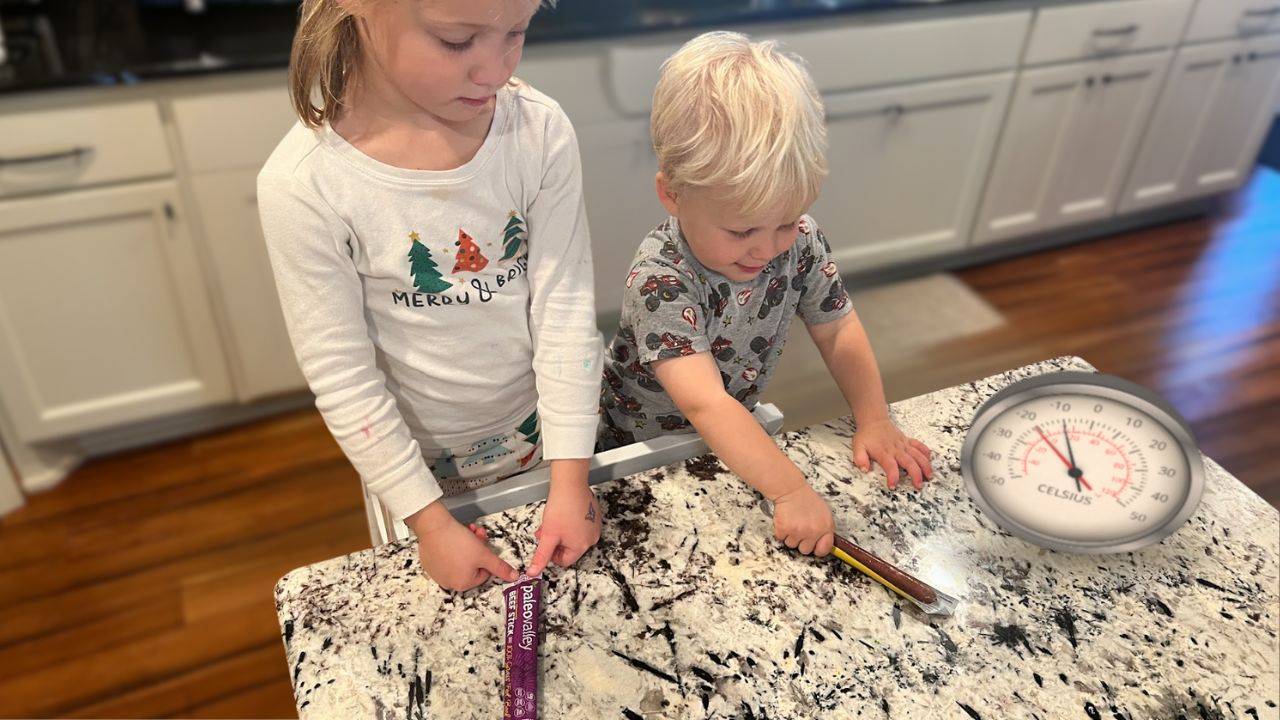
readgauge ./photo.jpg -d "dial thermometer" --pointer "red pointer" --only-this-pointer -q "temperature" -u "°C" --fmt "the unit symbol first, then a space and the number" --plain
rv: °C -20
